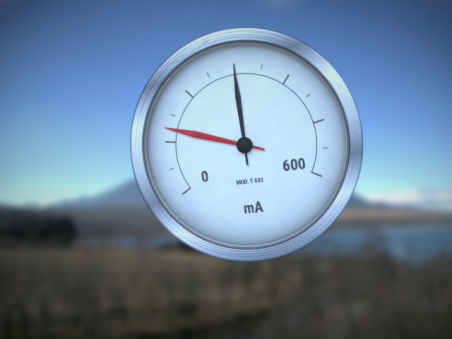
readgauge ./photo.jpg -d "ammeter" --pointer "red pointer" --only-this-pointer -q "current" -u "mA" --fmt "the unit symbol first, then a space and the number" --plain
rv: mA 125
